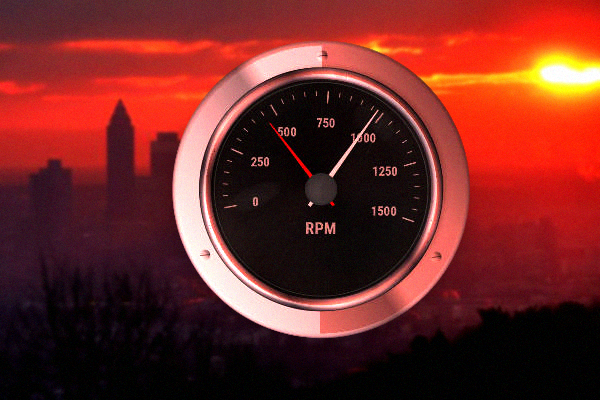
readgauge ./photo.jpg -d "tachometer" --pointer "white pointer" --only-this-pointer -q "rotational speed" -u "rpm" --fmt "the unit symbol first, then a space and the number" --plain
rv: rpm 975
